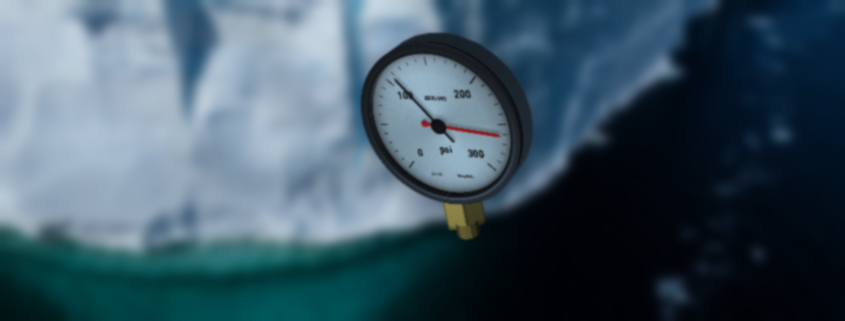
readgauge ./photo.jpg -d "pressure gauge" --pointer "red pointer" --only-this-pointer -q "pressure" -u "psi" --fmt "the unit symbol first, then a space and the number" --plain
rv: psi 260
